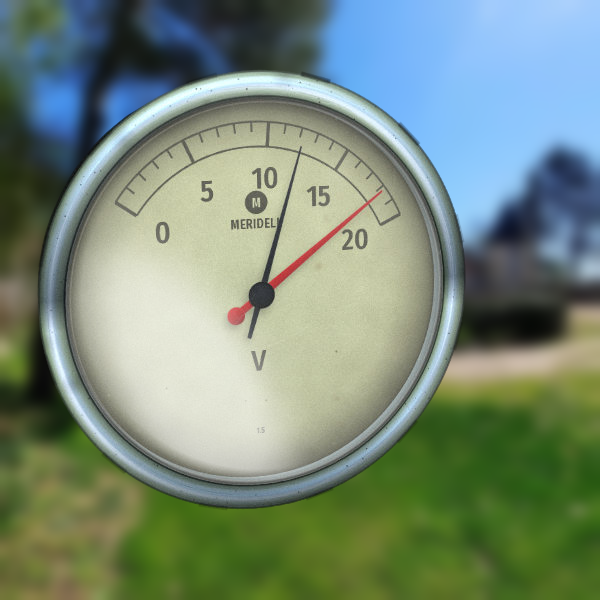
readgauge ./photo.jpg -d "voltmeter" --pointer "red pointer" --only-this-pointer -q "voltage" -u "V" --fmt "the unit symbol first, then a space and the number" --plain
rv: V 18
